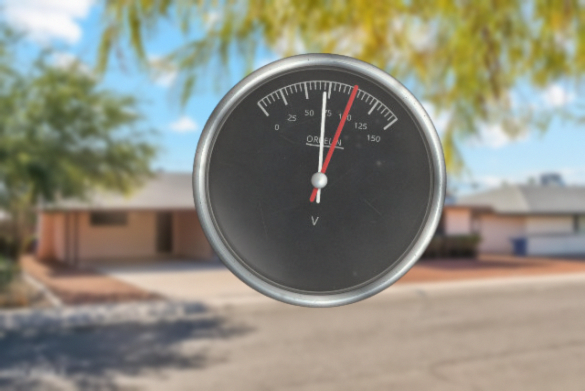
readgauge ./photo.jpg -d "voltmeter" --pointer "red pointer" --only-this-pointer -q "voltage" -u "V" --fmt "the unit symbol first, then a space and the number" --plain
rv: V 100
